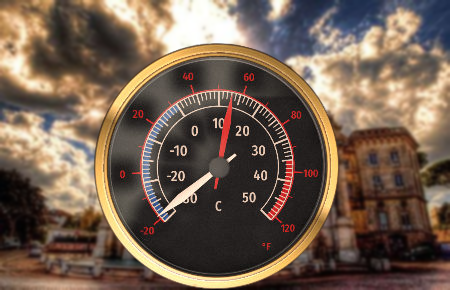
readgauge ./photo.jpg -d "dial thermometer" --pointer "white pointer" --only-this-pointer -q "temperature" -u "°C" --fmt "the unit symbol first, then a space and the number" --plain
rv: °C -28
